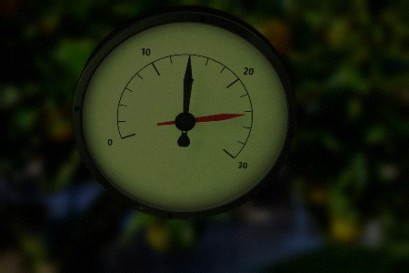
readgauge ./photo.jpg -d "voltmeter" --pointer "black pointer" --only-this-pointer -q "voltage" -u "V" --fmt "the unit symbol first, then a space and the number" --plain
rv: V 14
